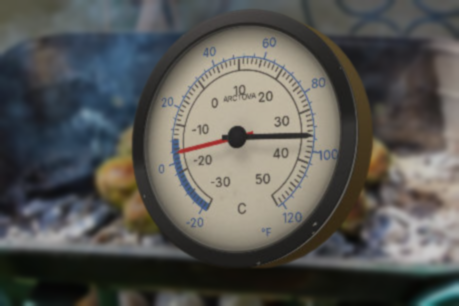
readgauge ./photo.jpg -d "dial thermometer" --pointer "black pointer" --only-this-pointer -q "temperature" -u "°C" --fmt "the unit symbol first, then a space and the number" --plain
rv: °C 35
